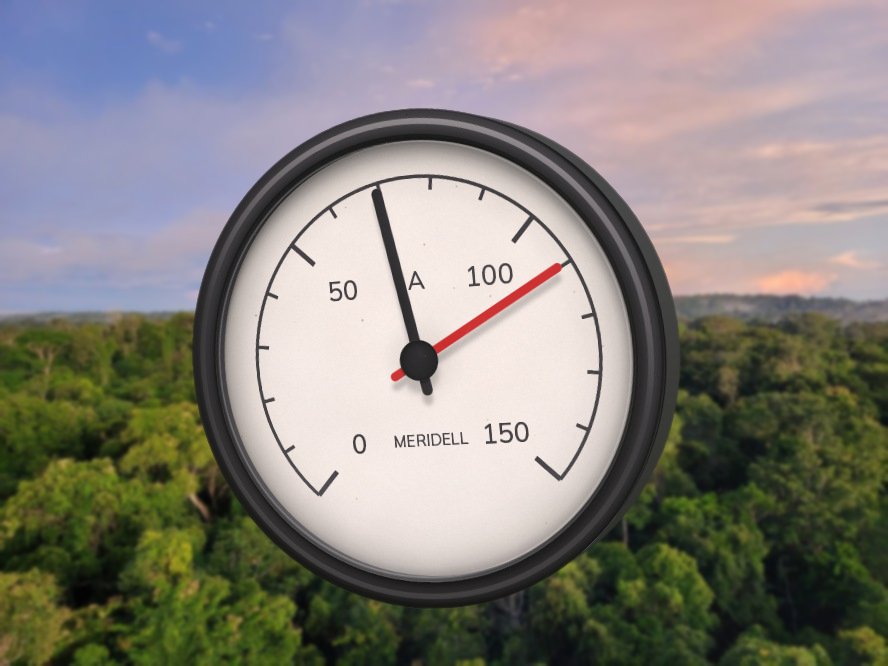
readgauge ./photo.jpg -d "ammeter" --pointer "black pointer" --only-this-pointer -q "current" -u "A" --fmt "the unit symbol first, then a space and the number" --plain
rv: A 70
